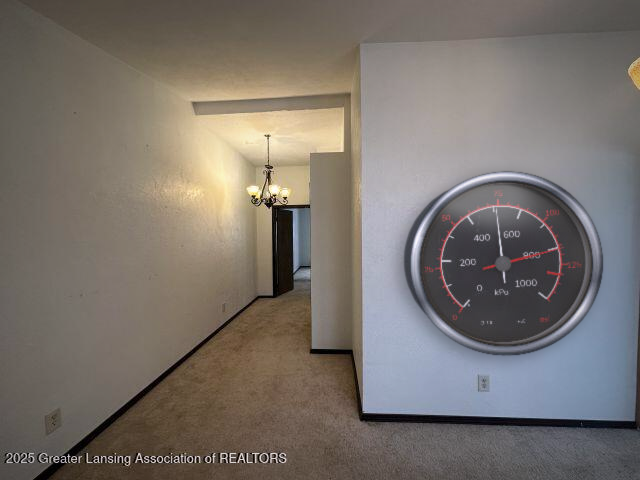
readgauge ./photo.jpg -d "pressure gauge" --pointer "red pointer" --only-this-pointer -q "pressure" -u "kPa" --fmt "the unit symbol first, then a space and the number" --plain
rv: kPa 800
